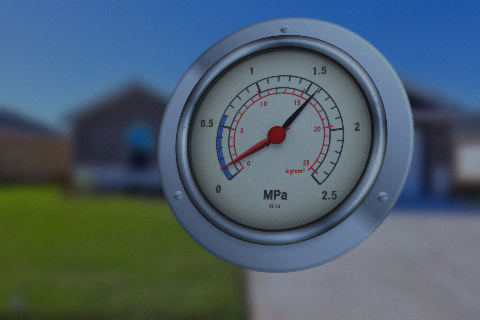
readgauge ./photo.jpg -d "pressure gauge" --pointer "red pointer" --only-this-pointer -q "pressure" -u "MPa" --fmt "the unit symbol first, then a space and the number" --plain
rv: MPa 0.1
